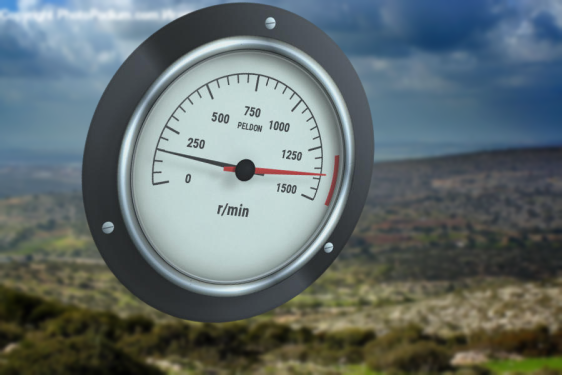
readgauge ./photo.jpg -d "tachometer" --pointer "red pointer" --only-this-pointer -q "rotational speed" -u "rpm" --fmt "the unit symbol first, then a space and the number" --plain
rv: rpm 1375
